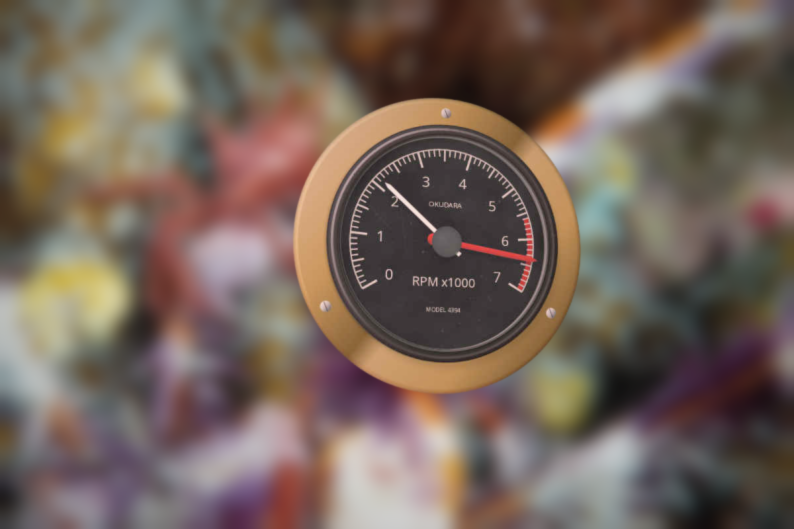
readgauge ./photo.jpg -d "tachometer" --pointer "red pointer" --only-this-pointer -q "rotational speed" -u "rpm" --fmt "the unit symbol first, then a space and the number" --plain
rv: rpm 6400
